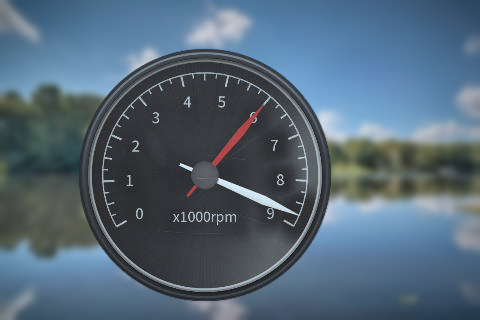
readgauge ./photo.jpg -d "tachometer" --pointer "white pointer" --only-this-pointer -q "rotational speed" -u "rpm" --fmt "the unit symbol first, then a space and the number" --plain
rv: rpm 8750
